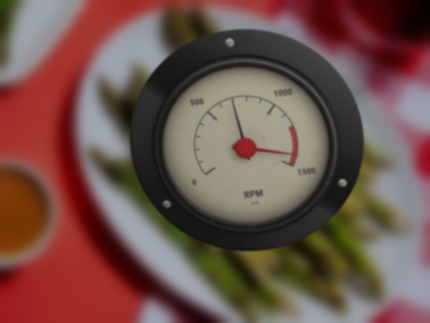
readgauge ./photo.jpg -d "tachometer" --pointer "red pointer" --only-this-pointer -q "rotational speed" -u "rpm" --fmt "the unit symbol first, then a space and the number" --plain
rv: rpm 1400
